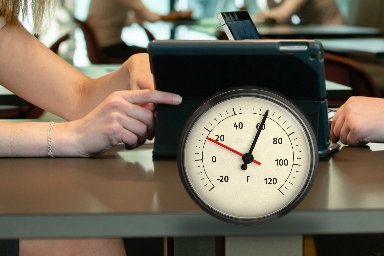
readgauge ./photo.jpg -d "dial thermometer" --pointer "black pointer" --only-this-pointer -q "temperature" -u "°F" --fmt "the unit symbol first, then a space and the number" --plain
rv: °F 60
